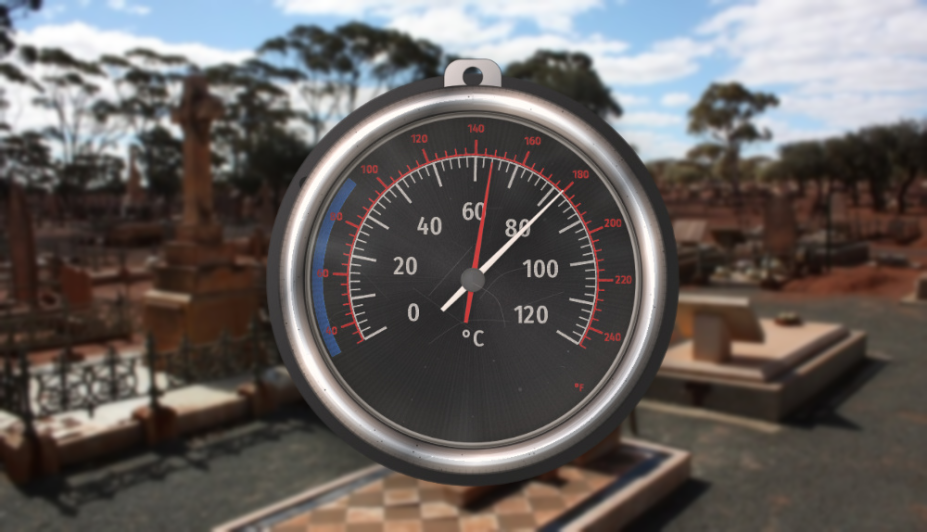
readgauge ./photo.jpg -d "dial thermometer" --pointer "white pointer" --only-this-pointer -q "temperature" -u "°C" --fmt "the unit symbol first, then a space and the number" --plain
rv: °C 82
